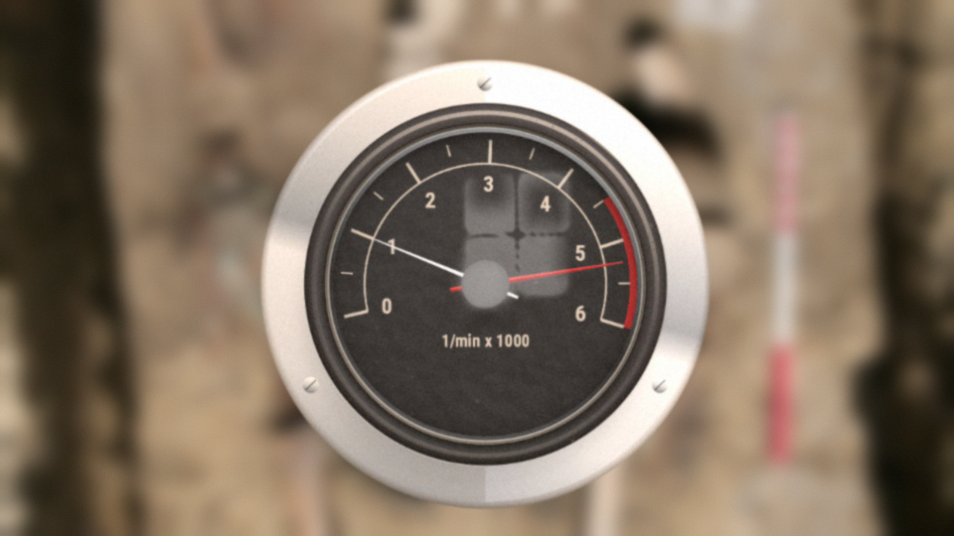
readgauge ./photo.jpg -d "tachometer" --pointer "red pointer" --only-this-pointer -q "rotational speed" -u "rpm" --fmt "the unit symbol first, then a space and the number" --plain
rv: rpm 5250
